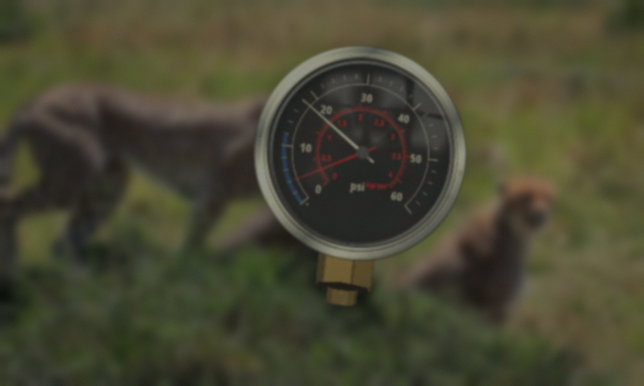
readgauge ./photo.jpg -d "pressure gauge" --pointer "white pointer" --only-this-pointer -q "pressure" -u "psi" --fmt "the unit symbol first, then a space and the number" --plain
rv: psi 18
